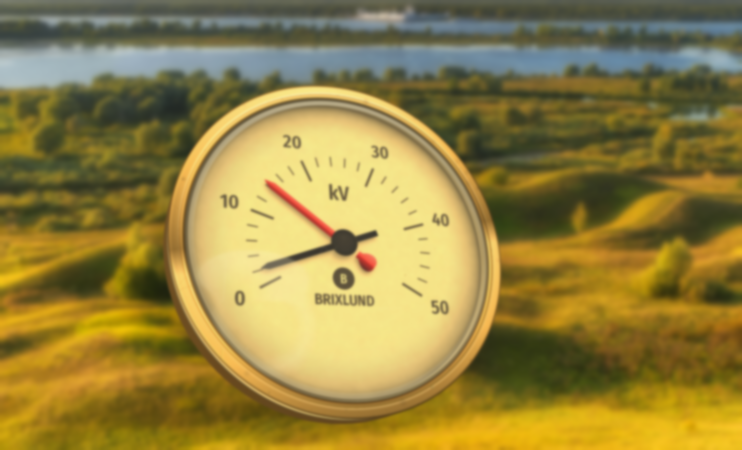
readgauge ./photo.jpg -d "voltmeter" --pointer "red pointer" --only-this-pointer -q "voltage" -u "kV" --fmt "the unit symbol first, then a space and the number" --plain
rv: kV 14
